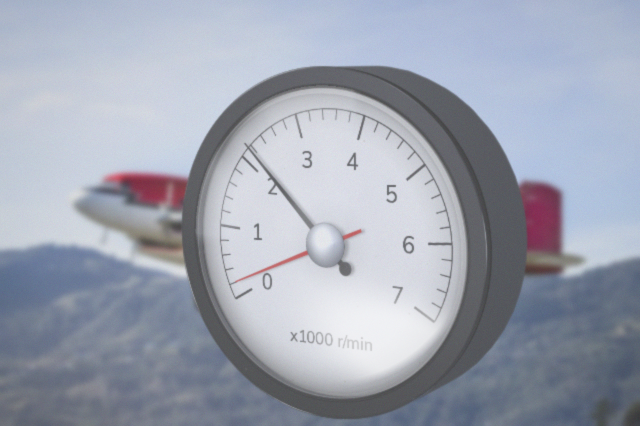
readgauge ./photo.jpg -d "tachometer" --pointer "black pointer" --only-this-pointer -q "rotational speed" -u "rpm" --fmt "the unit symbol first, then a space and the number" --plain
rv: rpm 2200
